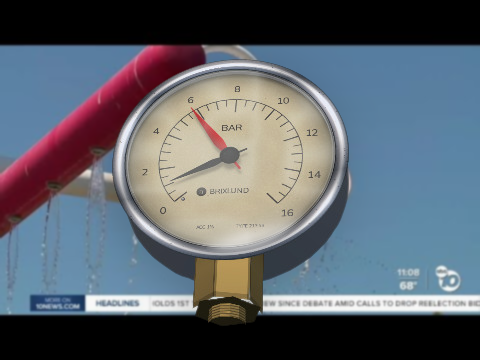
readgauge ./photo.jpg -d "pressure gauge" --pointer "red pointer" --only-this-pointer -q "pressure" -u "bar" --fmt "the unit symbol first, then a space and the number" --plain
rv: bar 5.75
